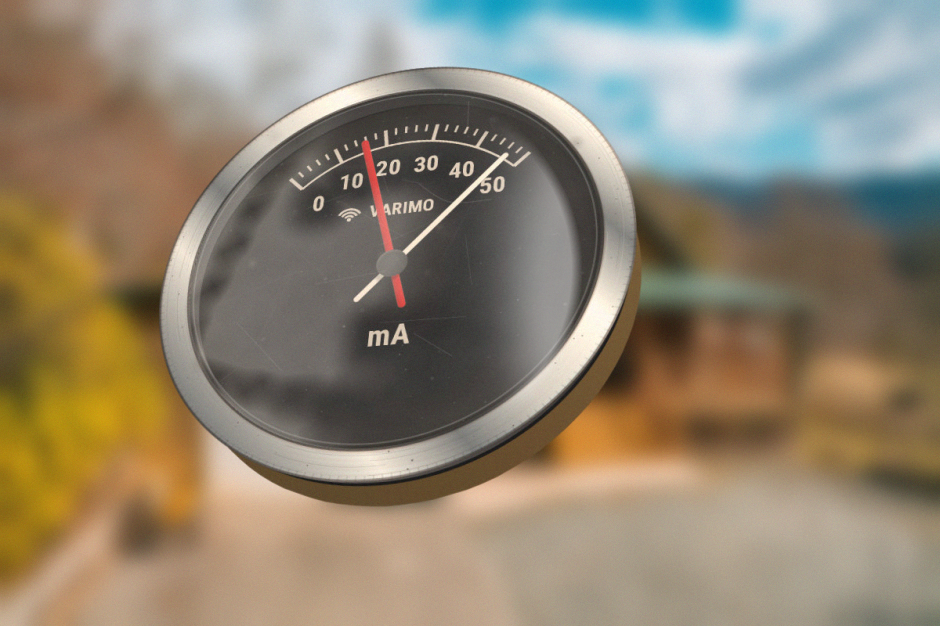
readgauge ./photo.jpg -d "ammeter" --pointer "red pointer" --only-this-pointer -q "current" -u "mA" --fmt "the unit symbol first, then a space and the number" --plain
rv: mA 16
